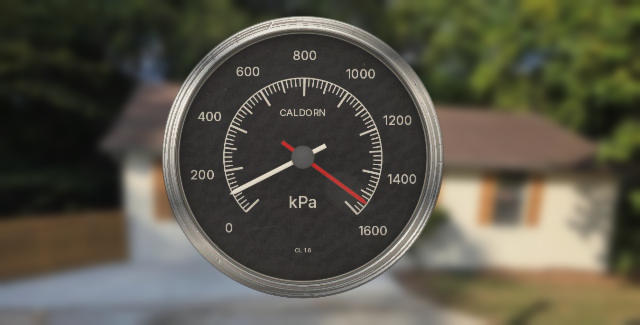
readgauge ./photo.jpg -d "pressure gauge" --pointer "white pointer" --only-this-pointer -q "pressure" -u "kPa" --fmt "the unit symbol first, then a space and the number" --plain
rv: kPa 100
